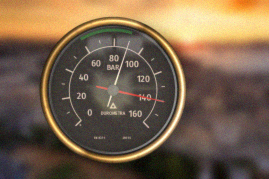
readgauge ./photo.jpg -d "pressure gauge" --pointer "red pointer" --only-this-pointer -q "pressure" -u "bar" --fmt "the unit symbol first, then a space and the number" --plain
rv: bar 140
